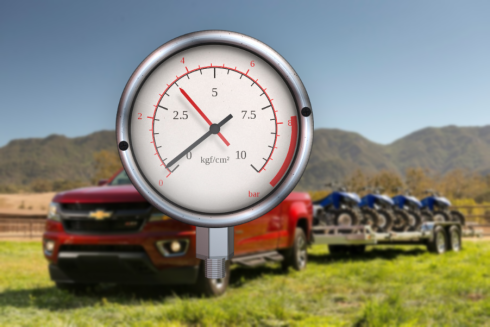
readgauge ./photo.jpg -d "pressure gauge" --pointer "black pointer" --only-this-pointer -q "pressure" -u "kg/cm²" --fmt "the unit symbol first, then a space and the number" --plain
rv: kg/cm² 0.25
